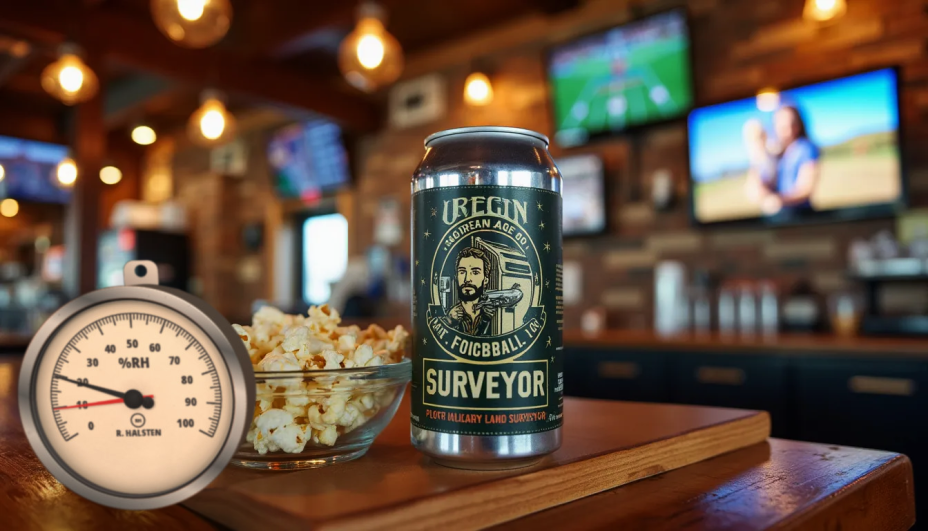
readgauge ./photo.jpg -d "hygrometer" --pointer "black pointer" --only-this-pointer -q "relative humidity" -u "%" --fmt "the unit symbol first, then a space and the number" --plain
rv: % 20
